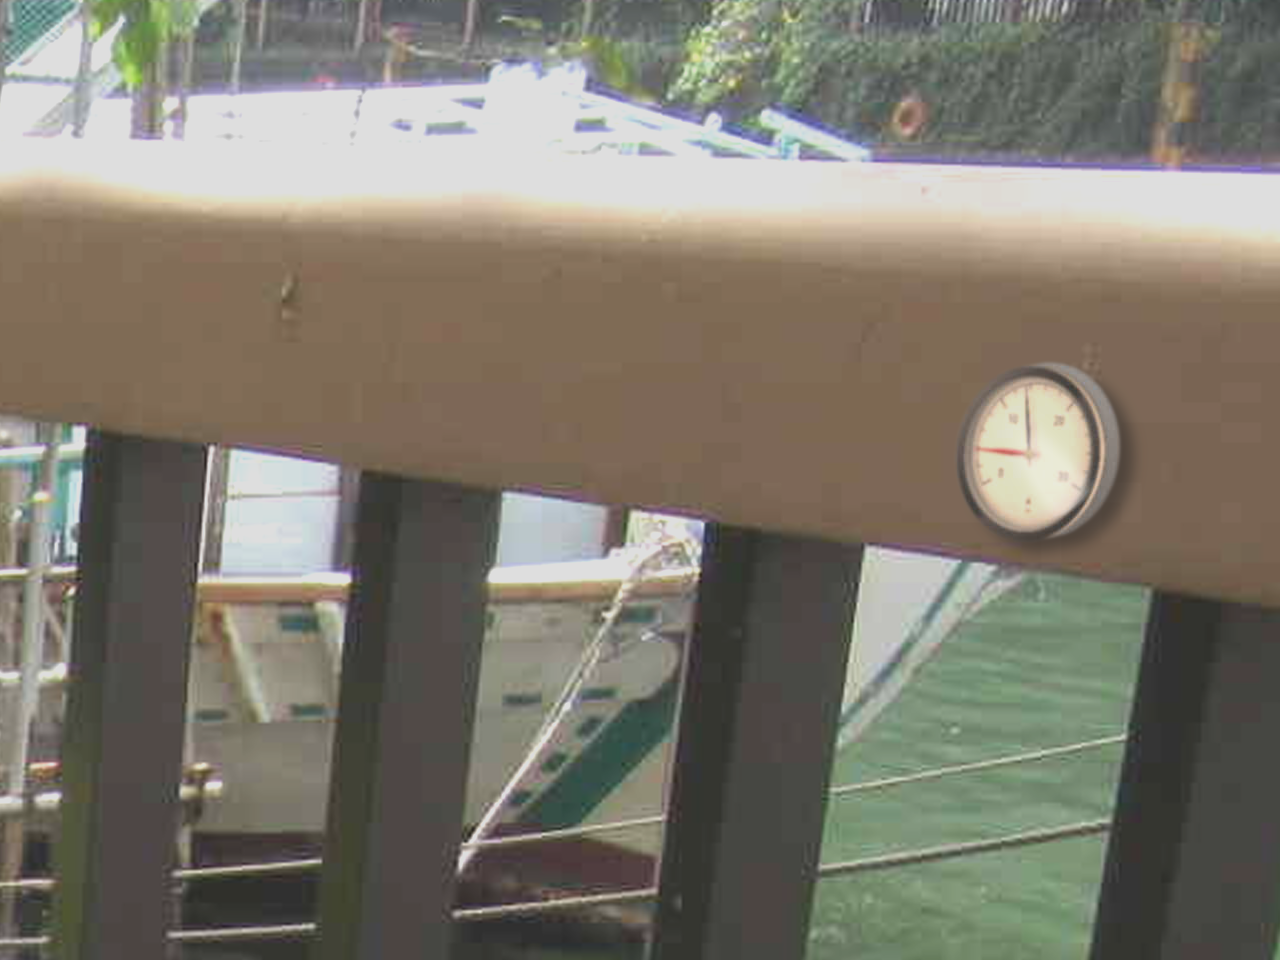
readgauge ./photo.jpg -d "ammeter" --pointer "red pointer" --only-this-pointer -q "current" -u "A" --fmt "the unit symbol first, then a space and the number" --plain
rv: A 4
